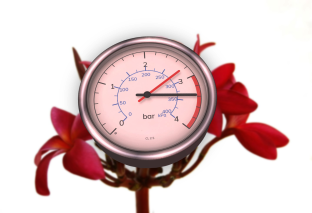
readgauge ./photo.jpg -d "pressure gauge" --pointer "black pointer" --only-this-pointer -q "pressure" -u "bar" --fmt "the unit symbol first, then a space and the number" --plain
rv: bar 3.4
